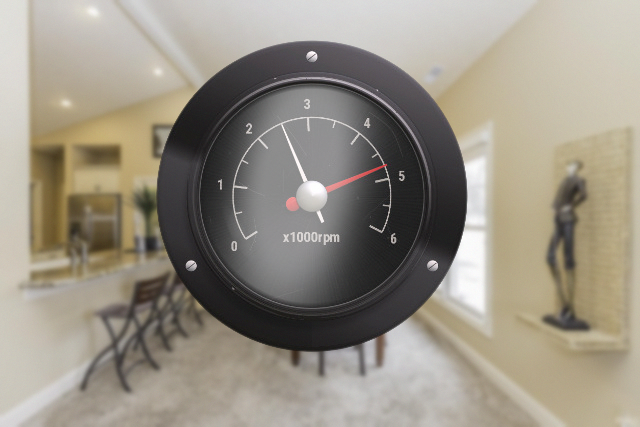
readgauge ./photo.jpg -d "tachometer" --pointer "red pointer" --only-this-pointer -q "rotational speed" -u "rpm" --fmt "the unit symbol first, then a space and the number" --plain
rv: rpm 4750
